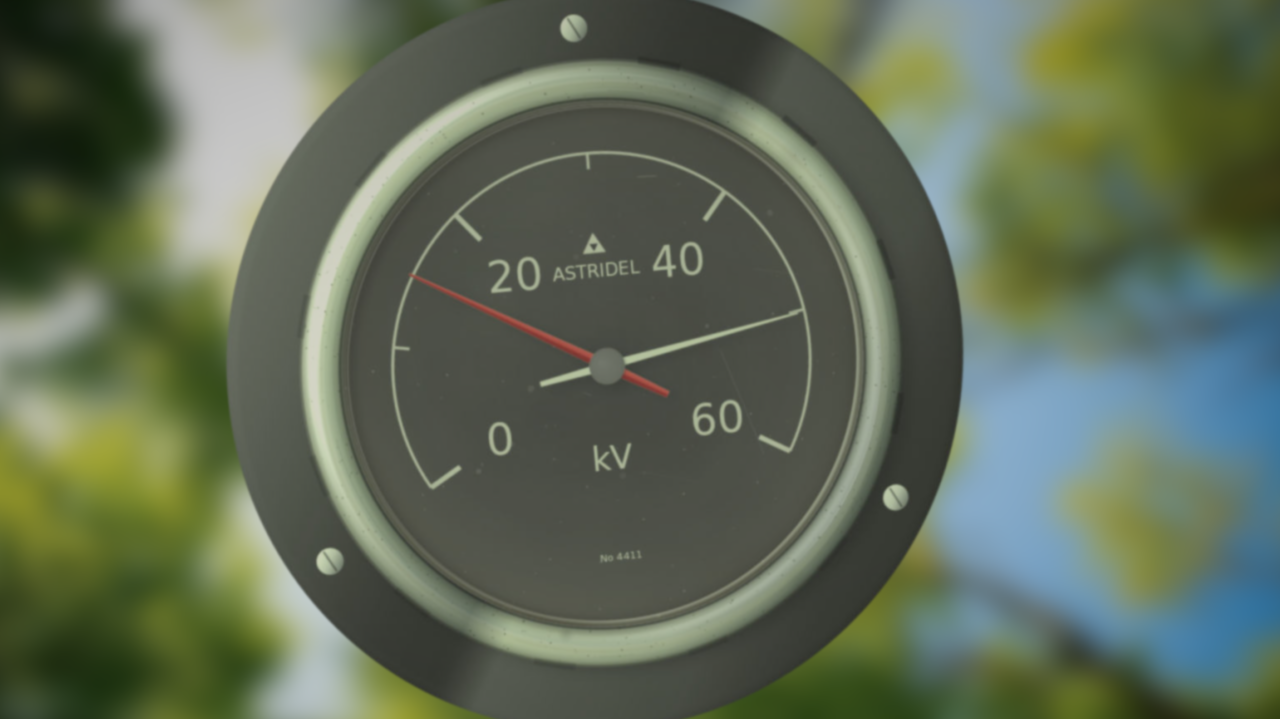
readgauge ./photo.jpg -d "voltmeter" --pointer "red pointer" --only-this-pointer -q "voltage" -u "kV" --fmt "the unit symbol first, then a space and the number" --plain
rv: kV 15
